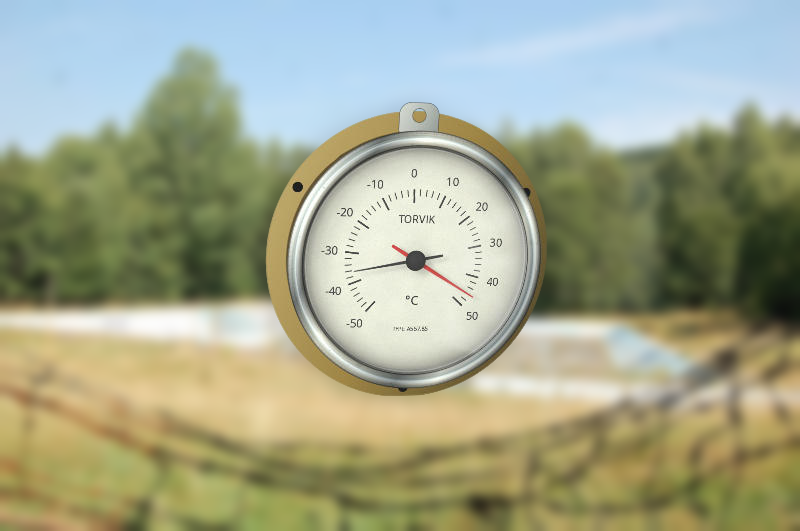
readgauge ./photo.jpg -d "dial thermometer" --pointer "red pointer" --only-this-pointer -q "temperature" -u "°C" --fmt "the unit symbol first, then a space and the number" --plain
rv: °C 46
